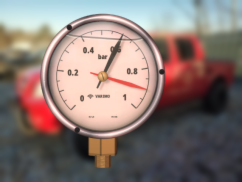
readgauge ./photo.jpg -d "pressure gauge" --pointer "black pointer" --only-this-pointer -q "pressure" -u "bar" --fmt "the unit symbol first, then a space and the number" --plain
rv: bar 0.6
